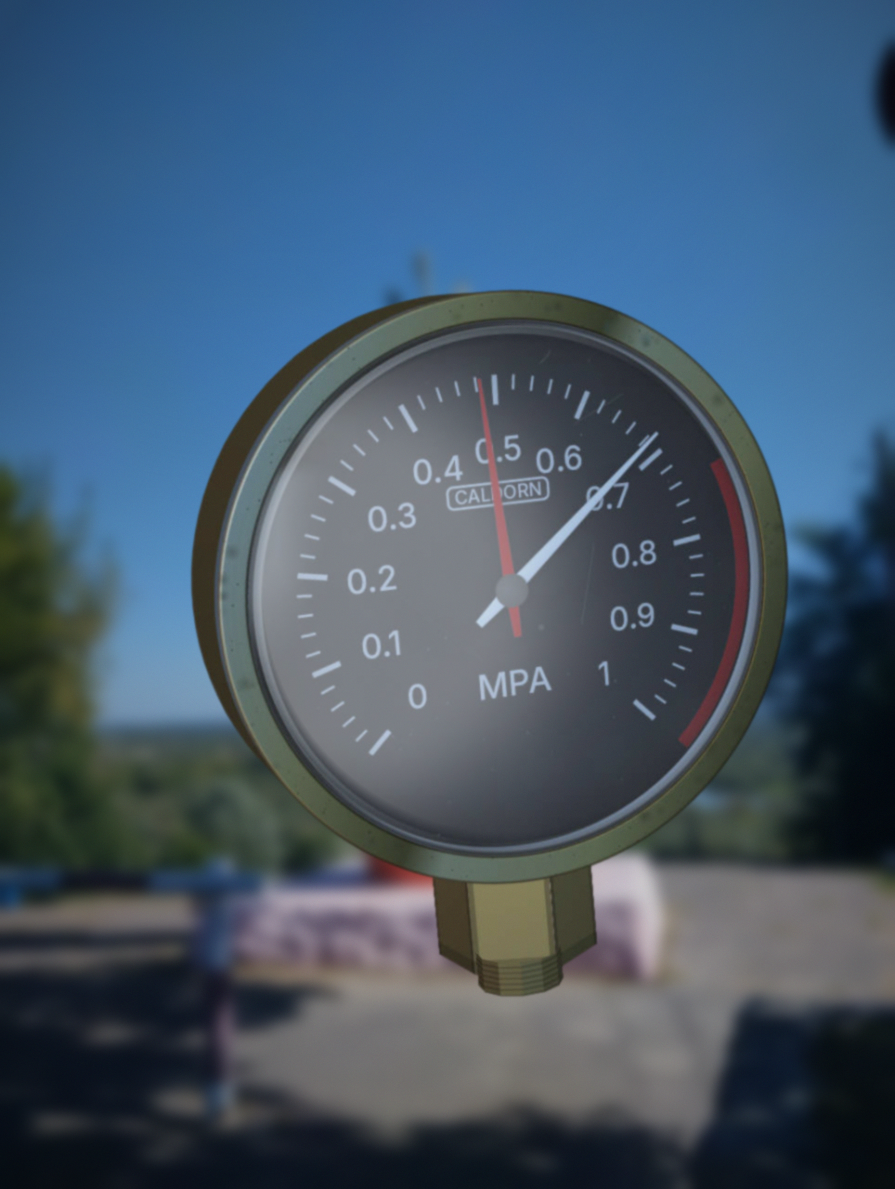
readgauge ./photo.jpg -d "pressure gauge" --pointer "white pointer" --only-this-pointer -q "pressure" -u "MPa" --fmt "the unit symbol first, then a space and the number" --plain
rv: MPa 0.68
